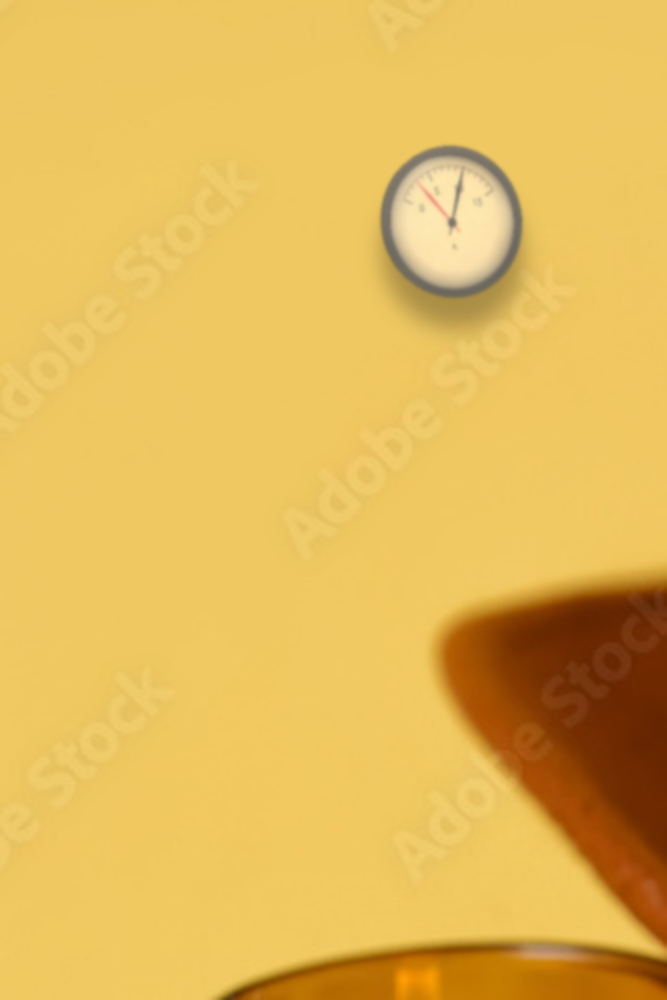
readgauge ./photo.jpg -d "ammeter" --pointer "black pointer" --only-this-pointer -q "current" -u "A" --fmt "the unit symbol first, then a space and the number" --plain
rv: A 10
